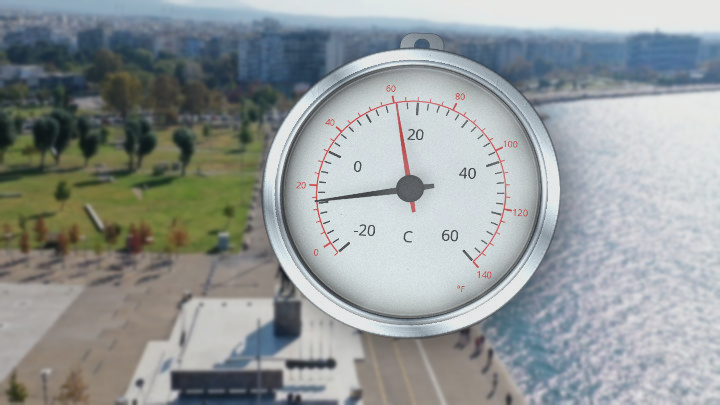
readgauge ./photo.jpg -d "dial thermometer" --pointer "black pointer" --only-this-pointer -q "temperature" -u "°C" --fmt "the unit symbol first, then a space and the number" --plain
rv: °C -10
